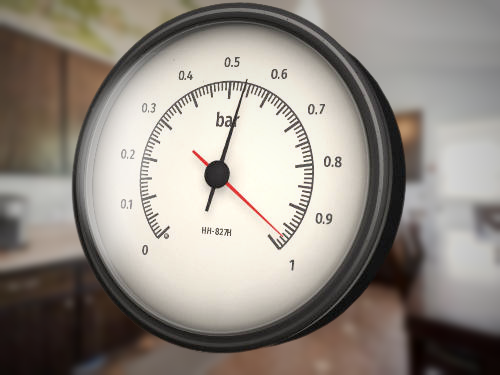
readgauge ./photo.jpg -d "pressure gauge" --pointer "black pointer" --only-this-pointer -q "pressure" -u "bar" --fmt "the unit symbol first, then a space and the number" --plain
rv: bar 0.55
